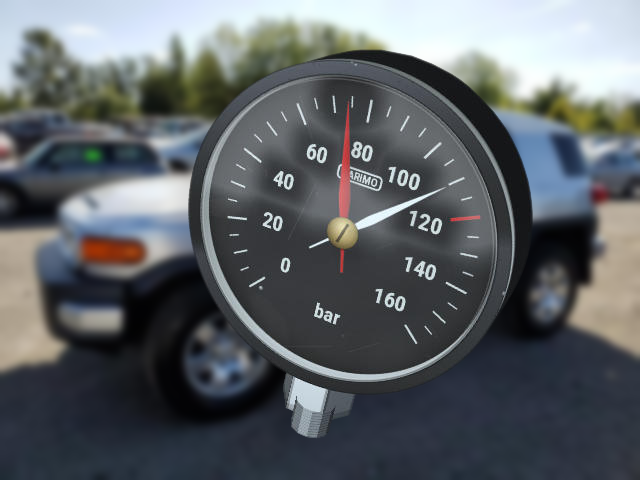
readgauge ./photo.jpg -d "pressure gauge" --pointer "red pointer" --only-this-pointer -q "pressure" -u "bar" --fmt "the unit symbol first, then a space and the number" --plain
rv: bar 75
